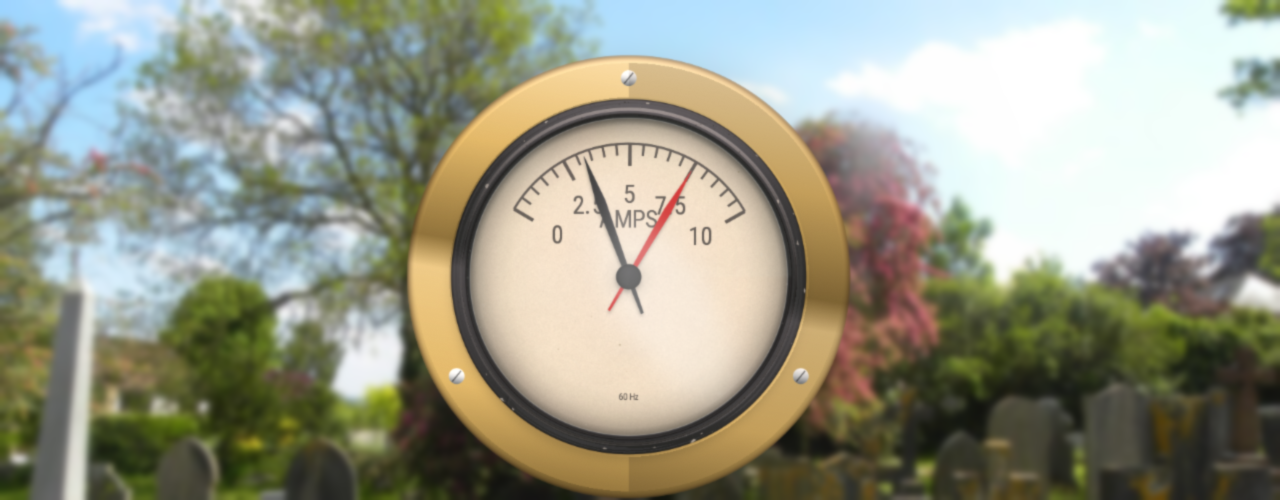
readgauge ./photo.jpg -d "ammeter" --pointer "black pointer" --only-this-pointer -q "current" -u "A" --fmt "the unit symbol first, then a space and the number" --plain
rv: A 3.25
